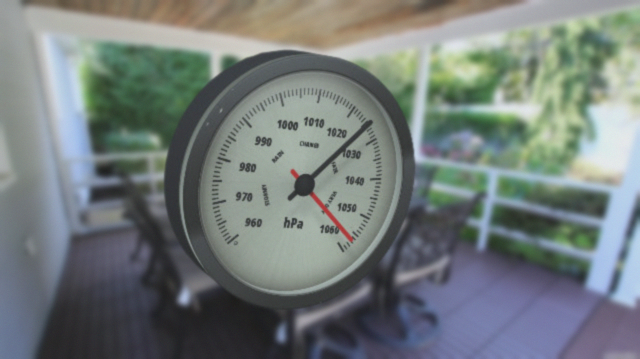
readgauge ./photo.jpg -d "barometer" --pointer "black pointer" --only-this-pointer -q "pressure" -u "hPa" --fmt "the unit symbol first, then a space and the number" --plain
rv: hPa 1025
